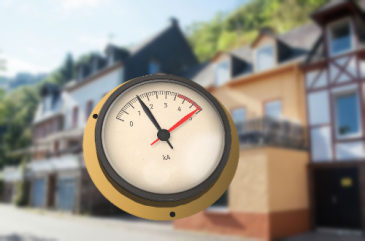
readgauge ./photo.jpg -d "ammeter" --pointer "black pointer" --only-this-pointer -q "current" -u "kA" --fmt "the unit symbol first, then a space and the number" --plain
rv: kA 1.5
